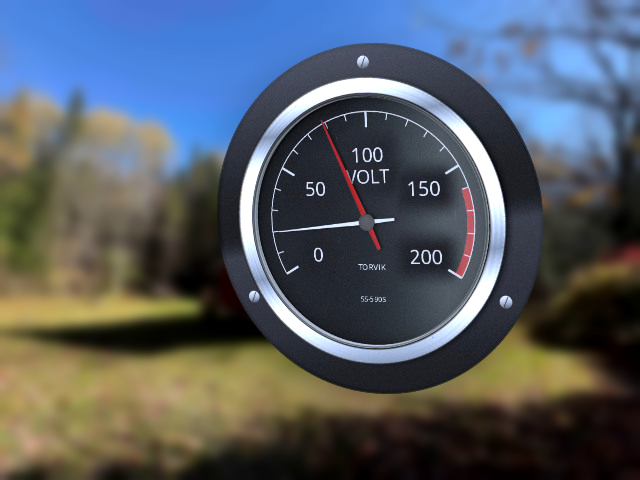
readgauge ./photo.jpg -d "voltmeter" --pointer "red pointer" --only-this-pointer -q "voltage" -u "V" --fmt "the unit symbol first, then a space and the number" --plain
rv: V 80
